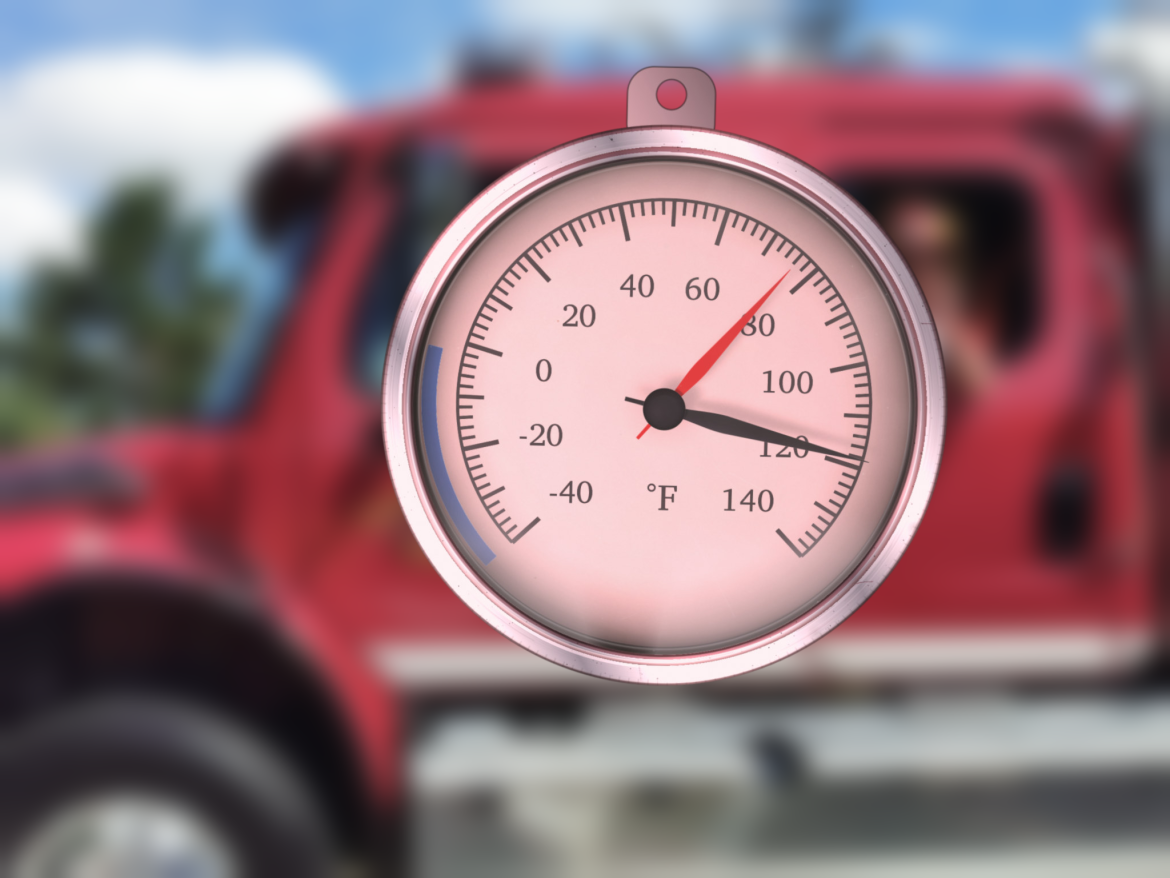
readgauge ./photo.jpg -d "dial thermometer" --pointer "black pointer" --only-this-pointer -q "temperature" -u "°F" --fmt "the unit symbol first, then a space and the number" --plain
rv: °F 118
